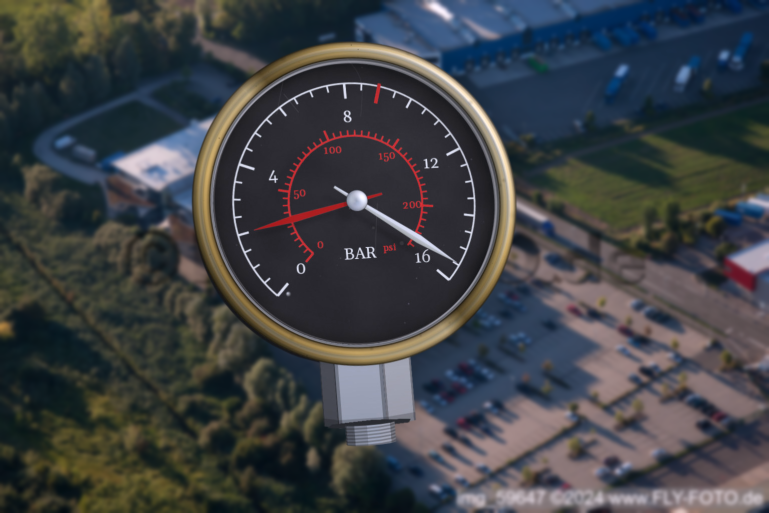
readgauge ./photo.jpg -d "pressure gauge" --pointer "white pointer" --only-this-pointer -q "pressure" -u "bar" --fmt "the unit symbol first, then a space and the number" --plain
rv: bar 15.5
